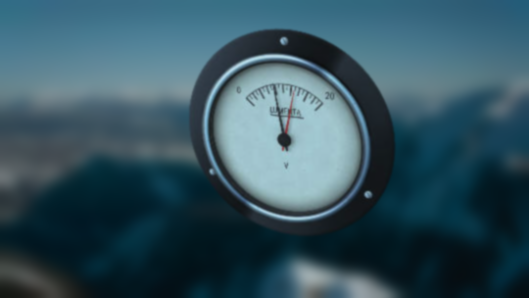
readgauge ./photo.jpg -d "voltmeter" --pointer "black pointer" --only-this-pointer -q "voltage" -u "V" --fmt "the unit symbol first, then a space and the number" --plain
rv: V 8
